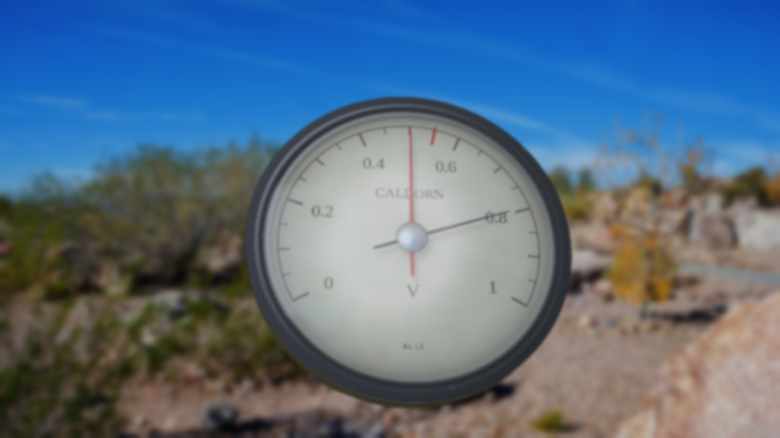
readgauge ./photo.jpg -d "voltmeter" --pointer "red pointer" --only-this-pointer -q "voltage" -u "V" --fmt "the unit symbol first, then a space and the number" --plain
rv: V 0.5
